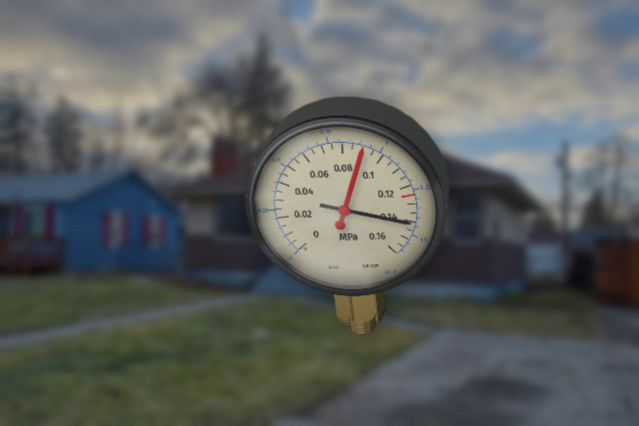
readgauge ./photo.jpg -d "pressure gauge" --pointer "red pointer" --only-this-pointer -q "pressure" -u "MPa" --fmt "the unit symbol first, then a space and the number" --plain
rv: MPa 0.09
